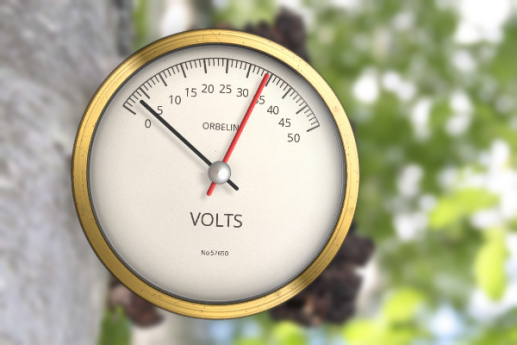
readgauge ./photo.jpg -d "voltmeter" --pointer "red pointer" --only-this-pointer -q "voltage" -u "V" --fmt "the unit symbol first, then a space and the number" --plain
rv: V 34
